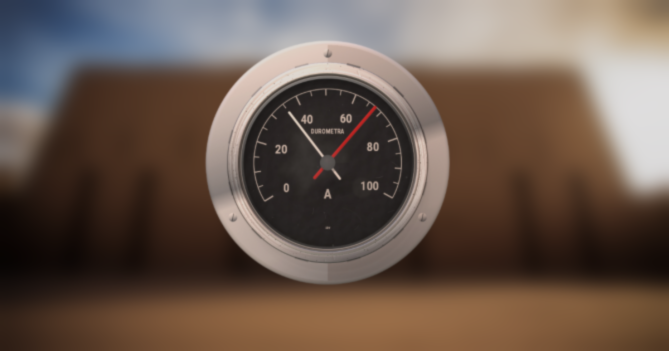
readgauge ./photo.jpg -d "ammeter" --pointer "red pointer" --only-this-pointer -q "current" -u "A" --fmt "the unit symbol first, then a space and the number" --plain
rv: A 67.5
